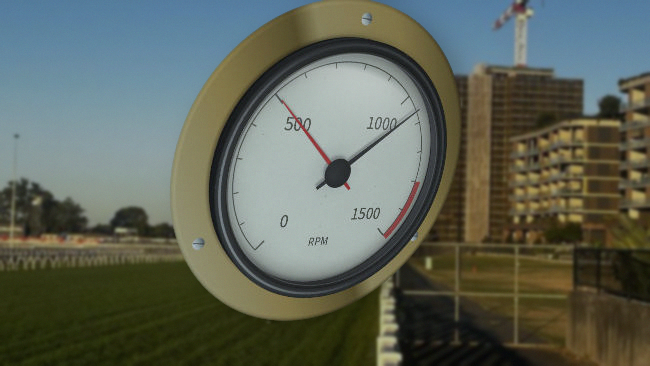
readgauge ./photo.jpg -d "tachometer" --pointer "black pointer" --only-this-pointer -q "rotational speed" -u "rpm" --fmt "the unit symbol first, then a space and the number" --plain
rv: rpm 1050
